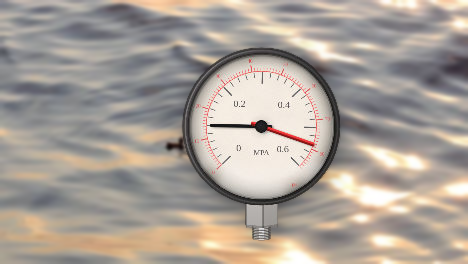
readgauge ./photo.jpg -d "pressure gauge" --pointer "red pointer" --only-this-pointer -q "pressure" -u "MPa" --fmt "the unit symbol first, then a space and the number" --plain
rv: MPa 0.54
